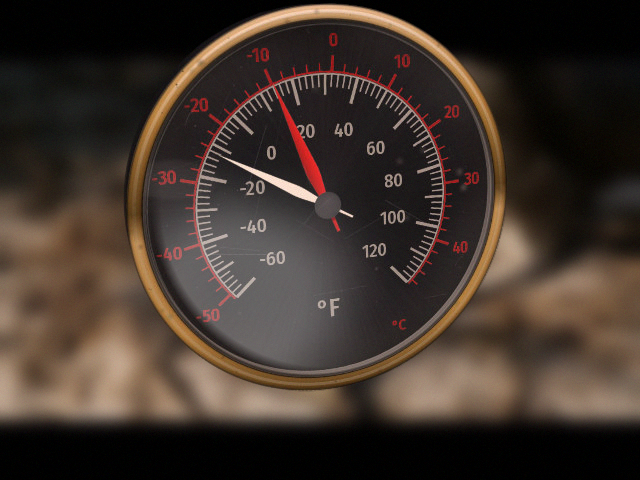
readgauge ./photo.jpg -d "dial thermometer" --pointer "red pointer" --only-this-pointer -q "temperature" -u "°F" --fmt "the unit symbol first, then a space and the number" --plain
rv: °F 14
